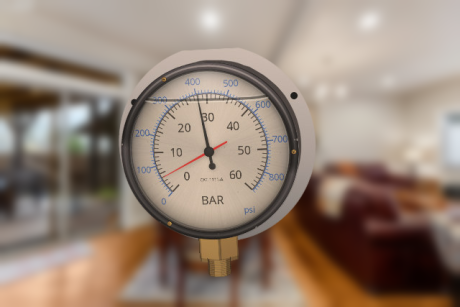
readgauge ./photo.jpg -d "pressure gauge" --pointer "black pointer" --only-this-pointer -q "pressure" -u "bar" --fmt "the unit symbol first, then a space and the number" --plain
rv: bar 28
